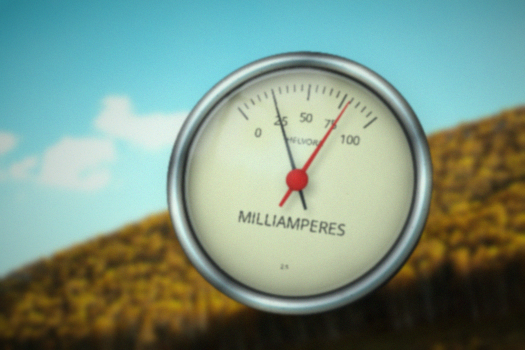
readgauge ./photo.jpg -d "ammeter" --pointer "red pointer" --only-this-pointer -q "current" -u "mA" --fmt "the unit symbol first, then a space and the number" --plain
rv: mA 80
